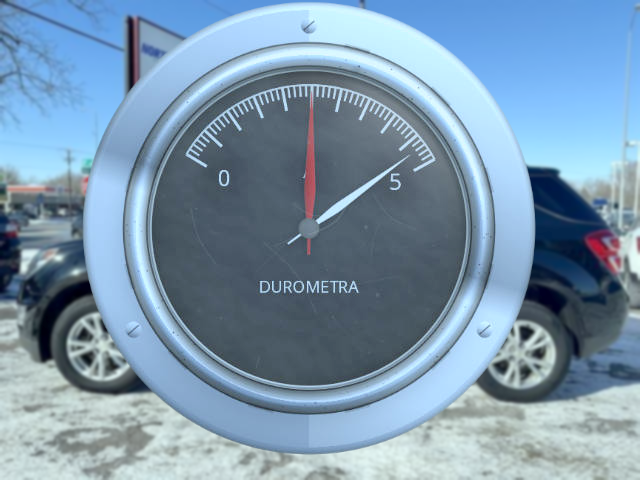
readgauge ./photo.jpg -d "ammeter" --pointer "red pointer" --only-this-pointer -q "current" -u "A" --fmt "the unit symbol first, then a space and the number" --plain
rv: A 2.5
